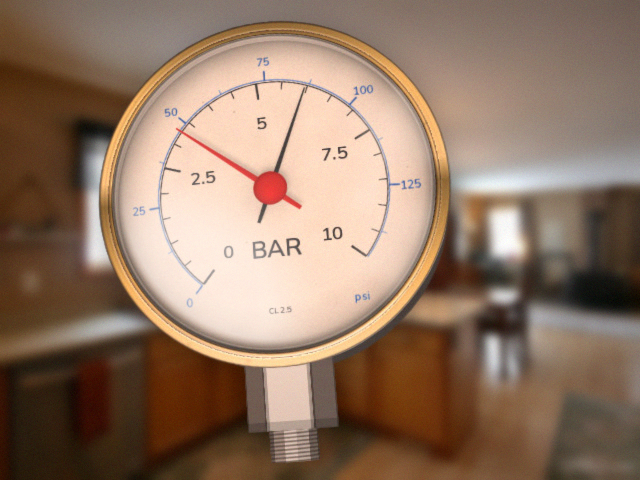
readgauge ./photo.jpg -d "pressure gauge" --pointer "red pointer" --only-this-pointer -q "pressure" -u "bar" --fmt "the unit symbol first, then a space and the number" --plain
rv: bar 3.25
